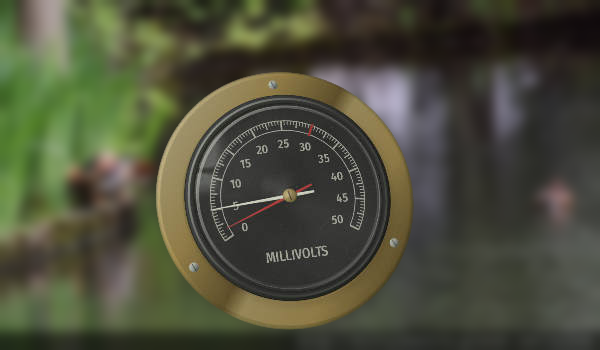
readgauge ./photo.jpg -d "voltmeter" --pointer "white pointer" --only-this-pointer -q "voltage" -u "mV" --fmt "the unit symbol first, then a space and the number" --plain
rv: mV 5
